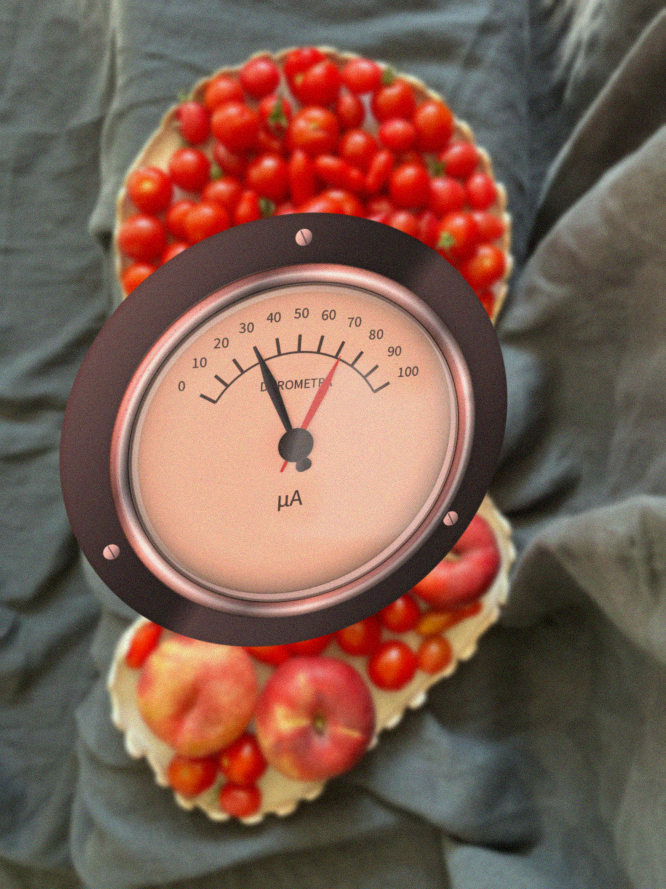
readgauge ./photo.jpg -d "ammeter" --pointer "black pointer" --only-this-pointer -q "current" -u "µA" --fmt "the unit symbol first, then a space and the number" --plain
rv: µA 30
